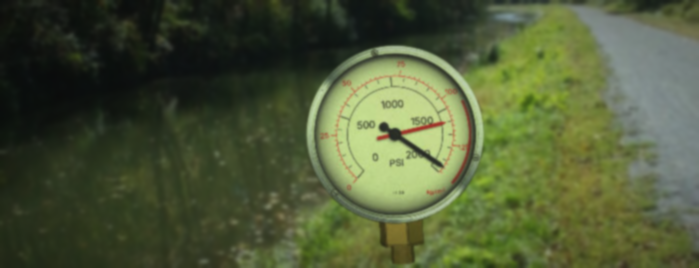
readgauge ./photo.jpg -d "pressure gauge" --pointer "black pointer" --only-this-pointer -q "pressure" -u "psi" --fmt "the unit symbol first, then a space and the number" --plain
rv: psi 1950
